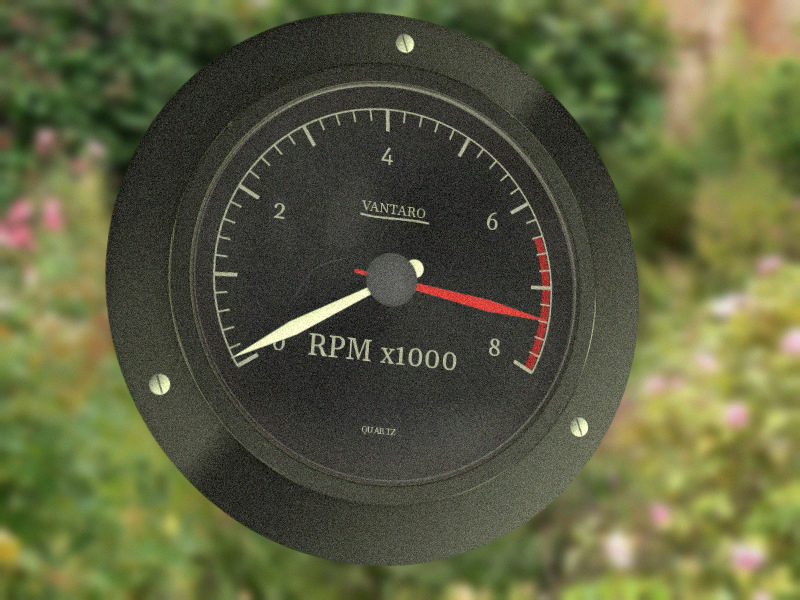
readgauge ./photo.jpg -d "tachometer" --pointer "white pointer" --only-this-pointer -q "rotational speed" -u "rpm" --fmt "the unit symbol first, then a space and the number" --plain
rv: rpm 100
